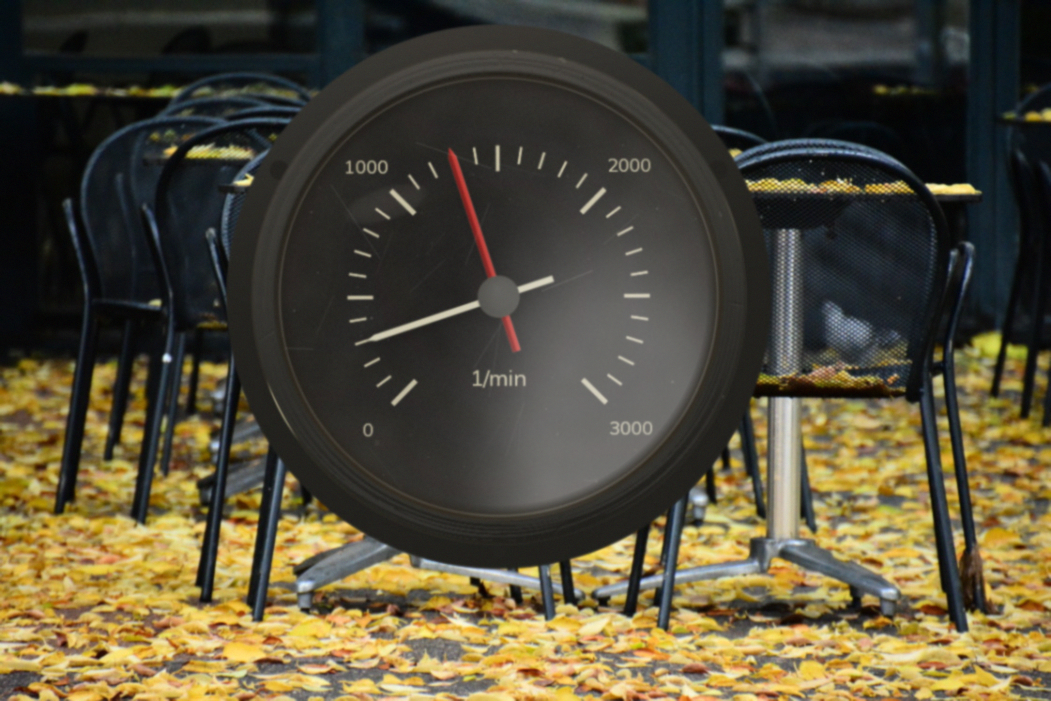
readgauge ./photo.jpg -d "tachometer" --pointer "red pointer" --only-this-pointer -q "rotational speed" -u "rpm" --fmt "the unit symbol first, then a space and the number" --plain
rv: rpm 1300
